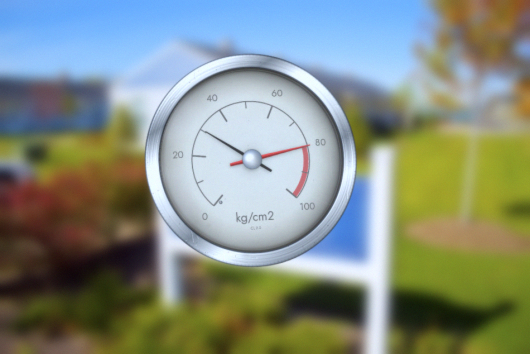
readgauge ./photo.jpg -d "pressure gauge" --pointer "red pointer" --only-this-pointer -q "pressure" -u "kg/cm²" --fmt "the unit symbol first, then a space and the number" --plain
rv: kg/cm² 80
